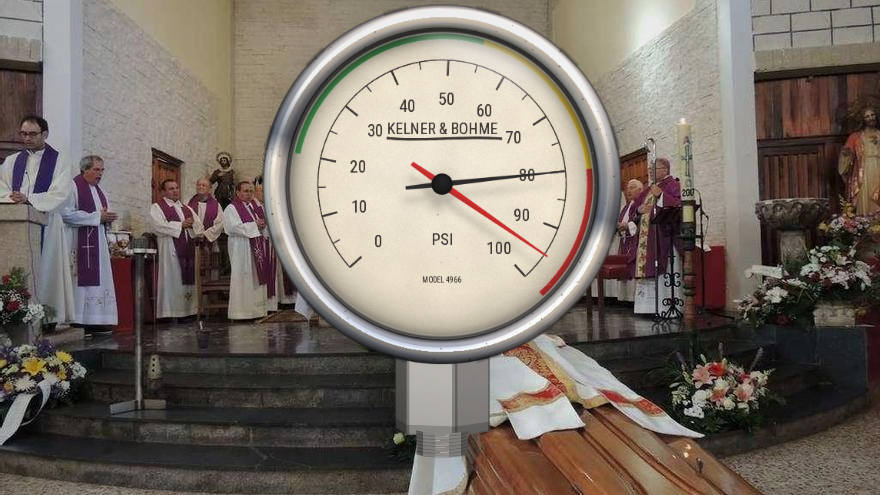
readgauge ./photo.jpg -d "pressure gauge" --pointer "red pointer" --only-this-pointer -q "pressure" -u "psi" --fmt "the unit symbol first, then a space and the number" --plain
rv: psi 95
